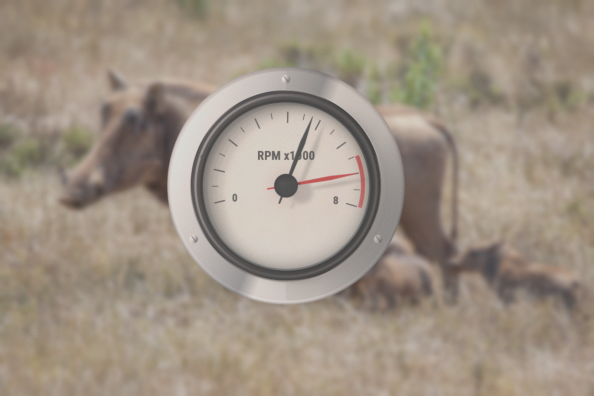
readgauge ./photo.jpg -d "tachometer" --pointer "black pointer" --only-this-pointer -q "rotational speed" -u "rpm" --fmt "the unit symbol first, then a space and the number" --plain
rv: rpm 4750
